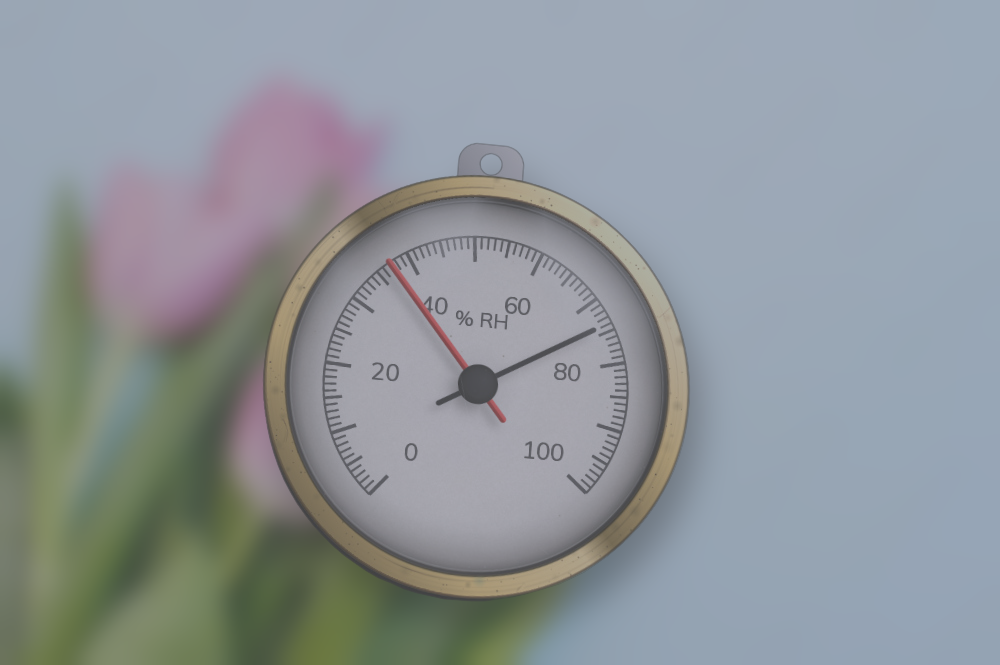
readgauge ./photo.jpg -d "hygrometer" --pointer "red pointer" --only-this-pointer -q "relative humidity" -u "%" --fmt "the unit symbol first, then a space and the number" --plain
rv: % 37
